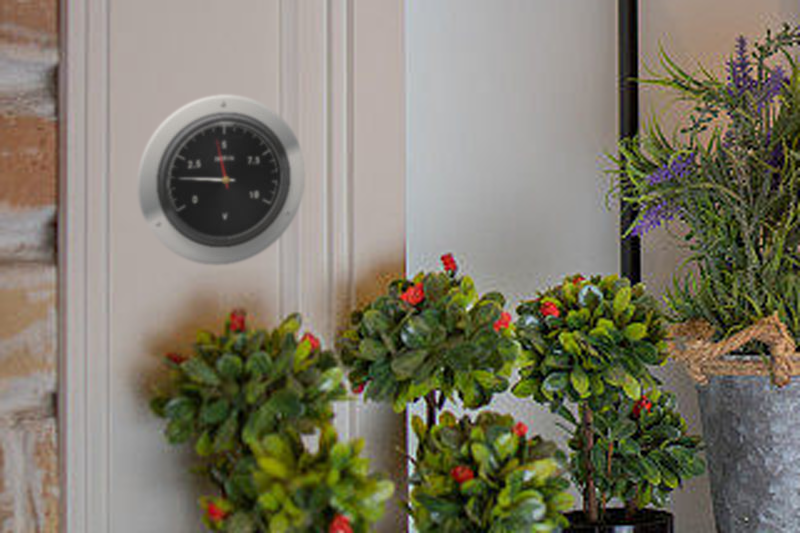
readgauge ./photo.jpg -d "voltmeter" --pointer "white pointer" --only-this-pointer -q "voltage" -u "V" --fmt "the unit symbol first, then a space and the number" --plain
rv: V 1.5
